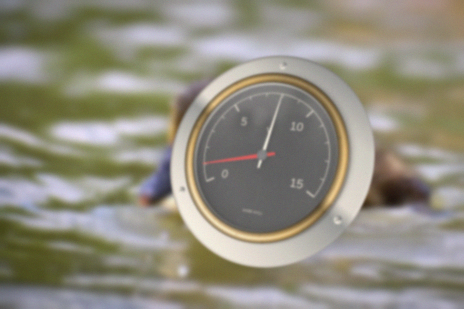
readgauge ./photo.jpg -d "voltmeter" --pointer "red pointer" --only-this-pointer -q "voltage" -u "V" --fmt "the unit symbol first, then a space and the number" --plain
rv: V 1
